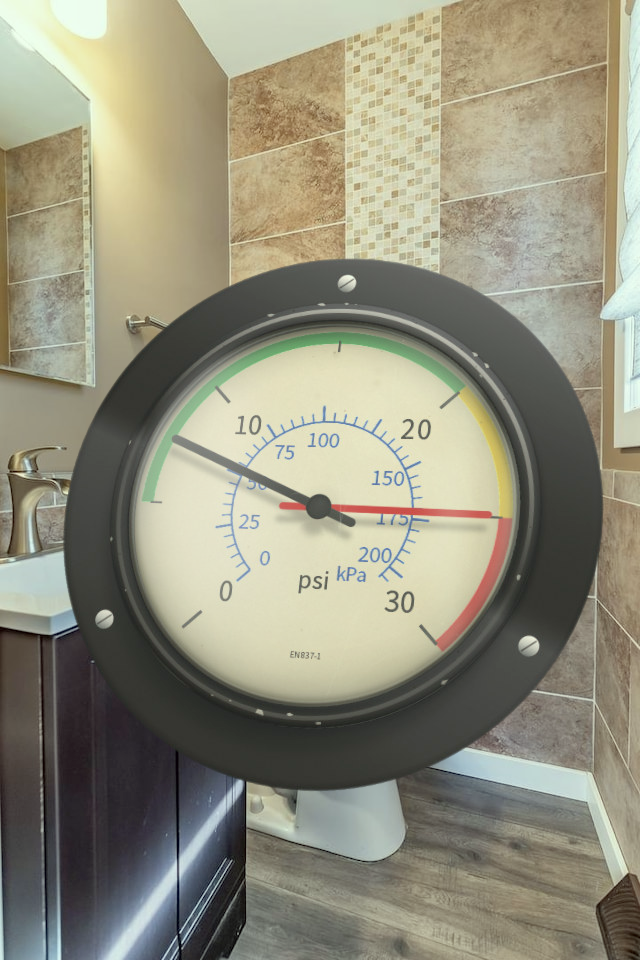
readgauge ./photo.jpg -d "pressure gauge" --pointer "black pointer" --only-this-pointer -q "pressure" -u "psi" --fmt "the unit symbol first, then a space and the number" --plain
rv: psi 7.5
